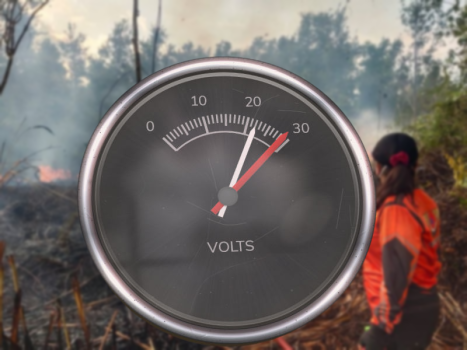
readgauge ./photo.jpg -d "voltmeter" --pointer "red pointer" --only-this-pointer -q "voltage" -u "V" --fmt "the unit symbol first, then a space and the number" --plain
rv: V 29
